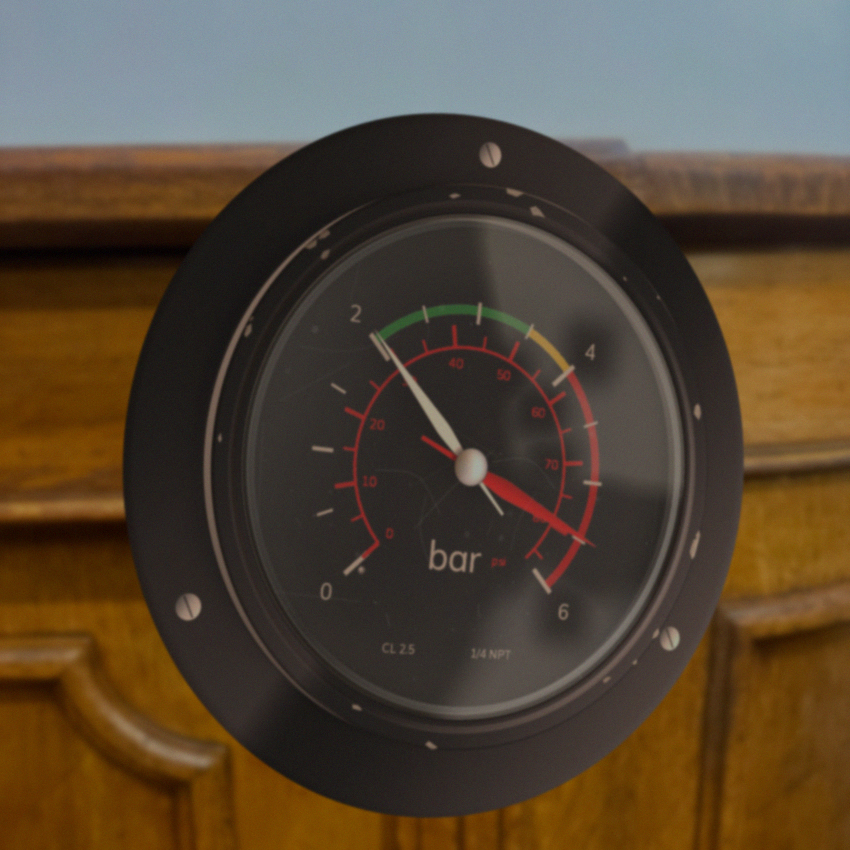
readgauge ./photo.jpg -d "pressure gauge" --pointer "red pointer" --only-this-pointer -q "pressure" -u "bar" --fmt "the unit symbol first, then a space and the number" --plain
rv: bar 5.5
